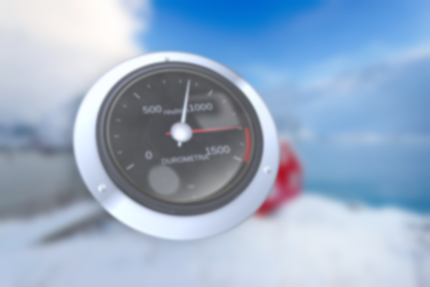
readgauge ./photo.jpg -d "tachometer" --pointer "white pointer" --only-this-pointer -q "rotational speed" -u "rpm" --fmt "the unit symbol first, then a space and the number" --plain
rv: rpm 850
